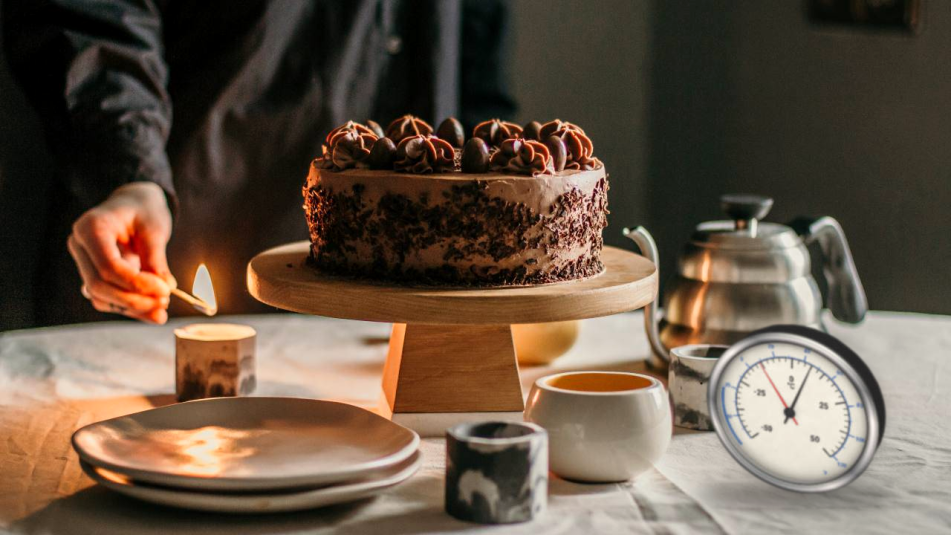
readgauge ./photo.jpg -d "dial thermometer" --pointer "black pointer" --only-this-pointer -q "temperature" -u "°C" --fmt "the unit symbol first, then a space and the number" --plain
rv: °C 7.5
